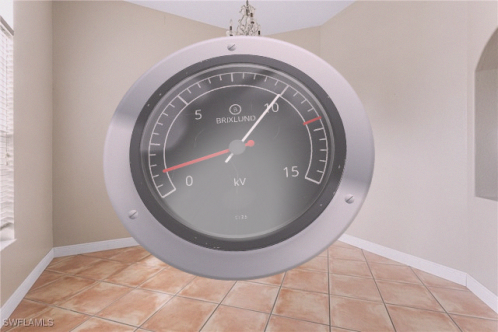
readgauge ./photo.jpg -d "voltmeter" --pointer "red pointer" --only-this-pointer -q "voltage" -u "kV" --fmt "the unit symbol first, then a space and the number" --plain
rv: kV 1
